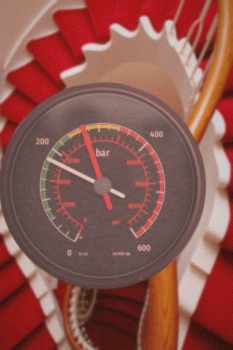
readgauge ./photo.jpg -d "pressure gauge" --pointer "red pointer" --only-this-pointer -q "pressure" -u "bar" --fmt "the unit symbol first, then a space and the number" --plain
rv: bar 270
